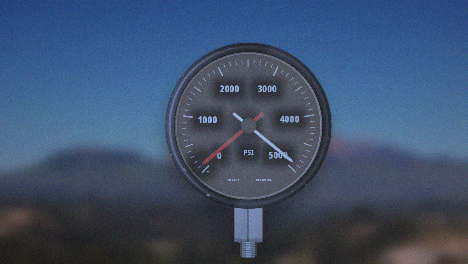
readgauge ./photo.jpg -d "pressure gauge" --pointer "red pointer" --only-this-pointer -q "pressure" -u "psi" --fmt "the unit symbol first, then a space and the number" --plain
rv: psi 100
